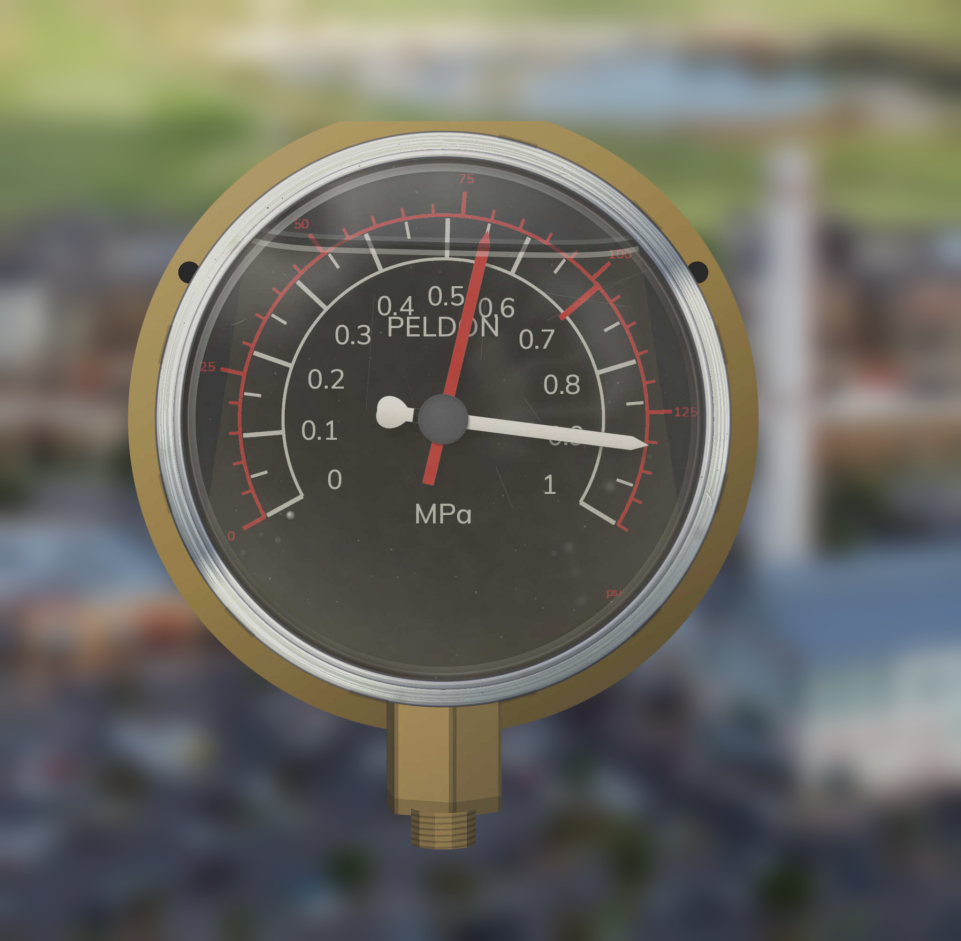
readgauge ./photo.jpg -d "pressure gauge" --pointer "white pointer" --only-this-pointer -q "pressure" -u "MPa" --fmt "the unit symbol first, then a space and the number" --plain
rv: MPa 0.9
